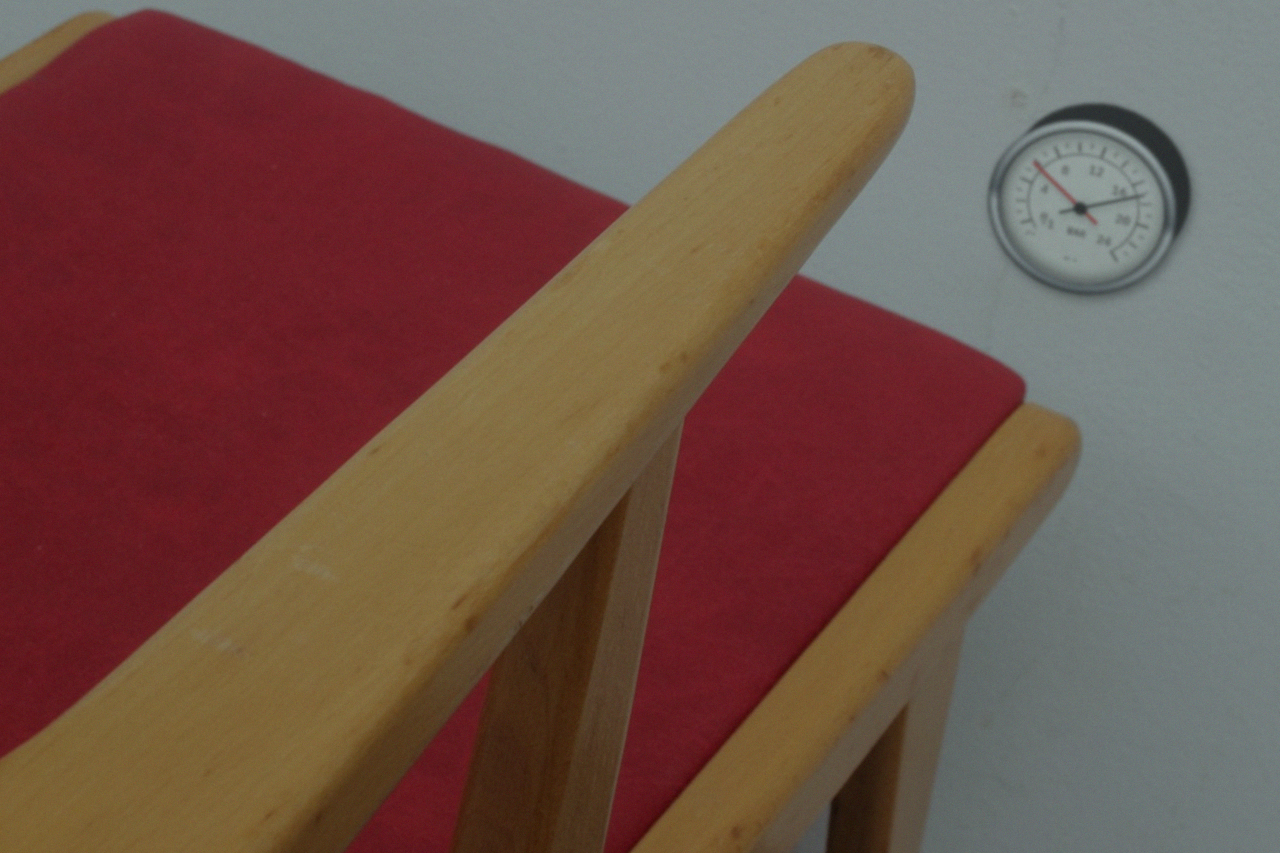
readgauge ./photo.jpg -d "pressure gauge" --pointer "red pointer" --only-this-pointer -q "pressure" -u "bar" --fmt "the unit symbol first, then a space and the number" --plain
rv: bar 6
